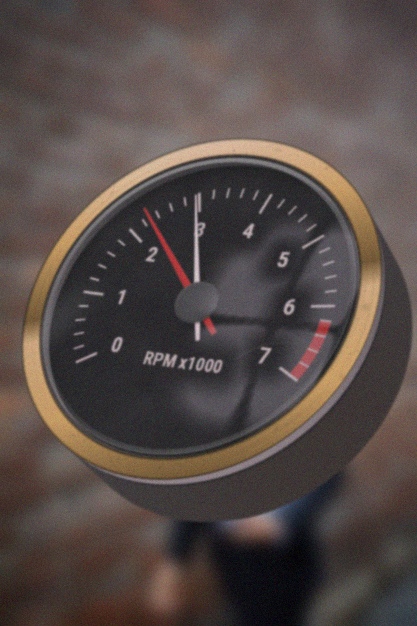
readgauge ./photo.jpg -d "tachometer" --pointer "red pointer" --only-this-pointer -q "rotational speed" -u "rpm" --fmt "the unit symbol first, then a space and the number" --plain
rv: rpm 2300
